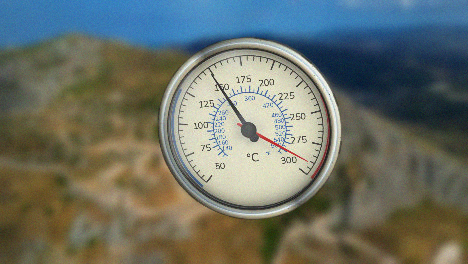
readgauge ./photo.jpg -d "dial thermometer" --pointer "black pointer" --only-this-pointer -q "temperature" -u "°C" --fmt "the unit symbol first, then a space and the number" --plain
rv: °C 150
